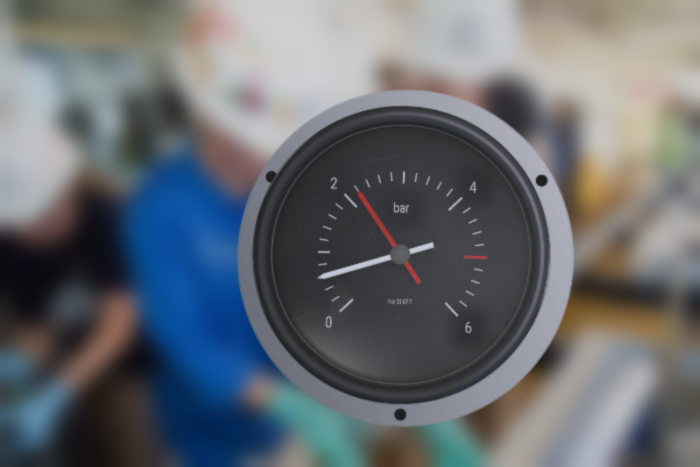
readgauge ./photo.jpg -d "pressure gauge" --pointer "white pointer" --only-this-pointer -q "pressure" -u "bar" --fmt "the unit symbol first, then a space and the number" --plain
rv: bar 0.6
